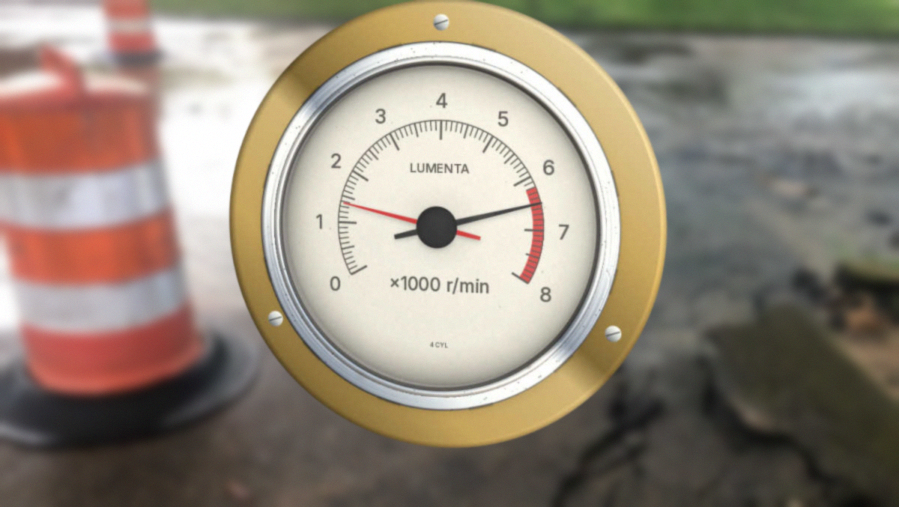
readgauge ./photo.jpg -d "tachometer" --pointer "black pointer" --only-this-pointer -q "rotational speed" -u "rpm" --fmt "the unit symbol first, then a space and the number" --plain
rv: rpm 6500
